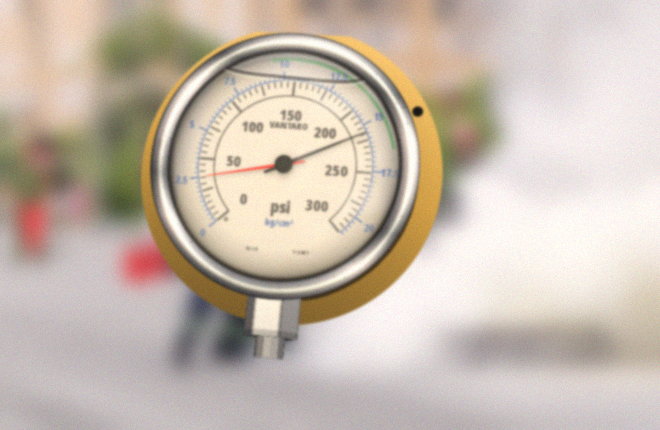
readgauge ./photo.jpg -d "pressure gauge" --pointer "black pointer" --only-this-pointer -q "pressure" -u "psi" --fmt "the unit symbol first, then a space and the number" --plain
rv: psi 220
